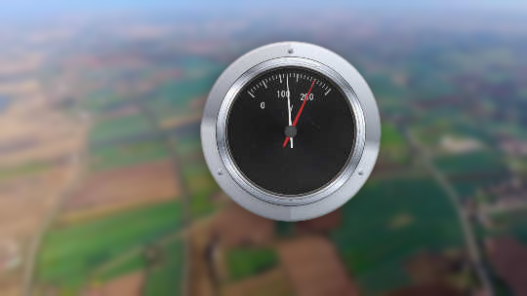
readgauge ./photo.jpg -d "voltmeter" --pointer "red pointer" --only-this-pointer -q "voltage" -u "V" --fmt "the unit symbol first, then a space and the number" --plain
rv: V 200
